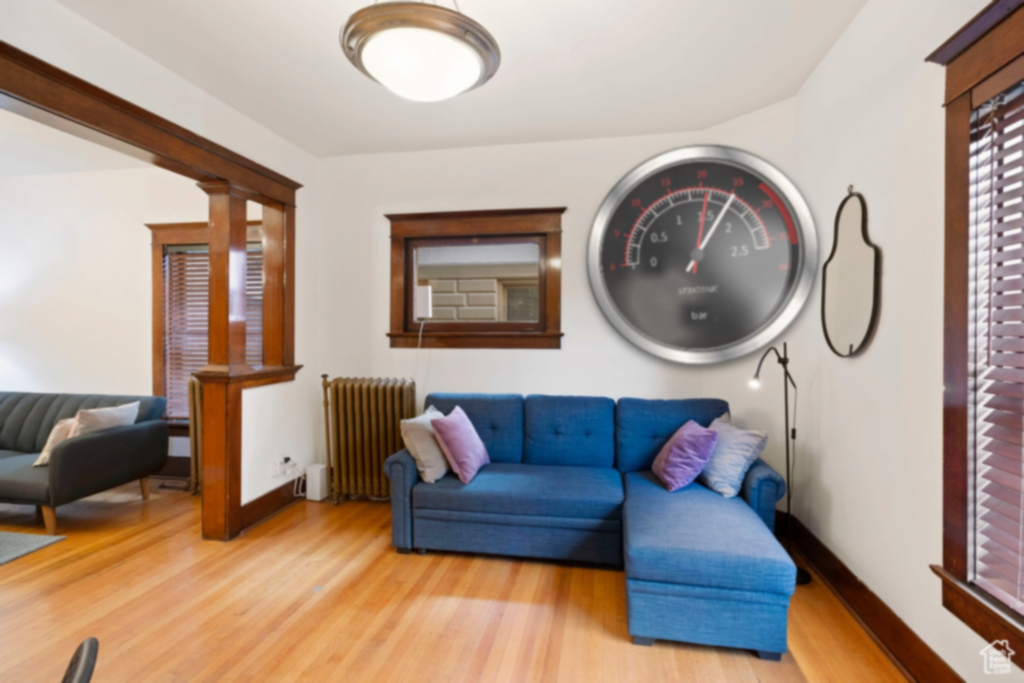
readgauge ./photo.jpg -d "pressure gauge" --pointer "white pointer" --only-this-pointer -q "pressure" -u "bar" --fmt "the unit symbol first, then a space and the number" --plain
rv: bar 1.75
